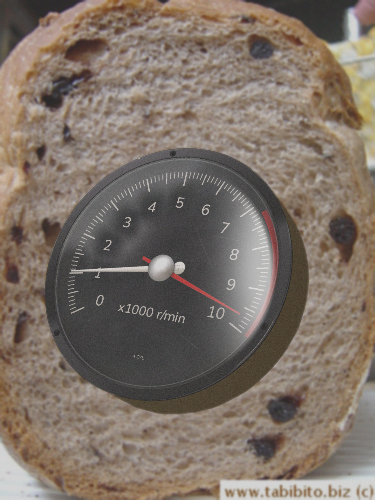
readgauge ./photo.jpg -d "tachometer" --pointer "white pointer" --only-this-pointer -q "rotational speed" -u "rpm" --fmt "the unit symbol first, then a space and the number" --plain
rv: rpm 1000
